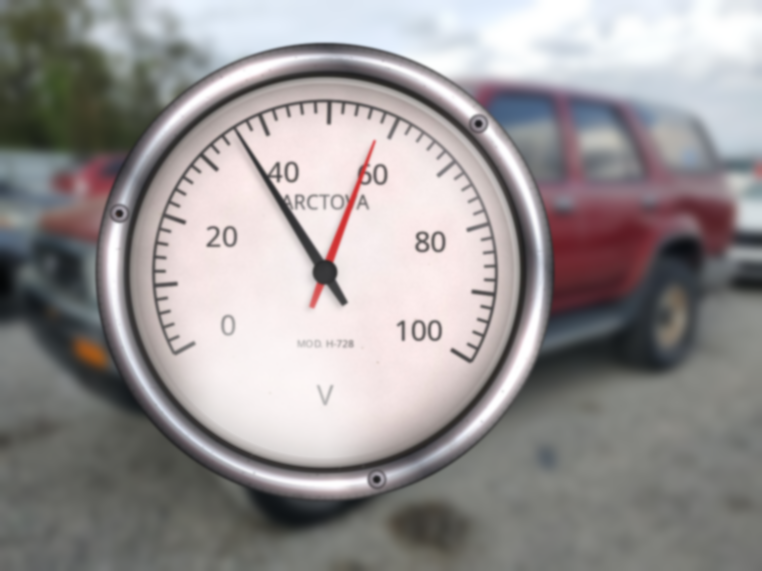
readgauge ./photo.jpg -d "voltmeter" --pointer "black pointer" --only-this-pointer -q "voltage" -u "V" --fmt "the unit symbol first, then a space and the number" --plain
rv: V 36
